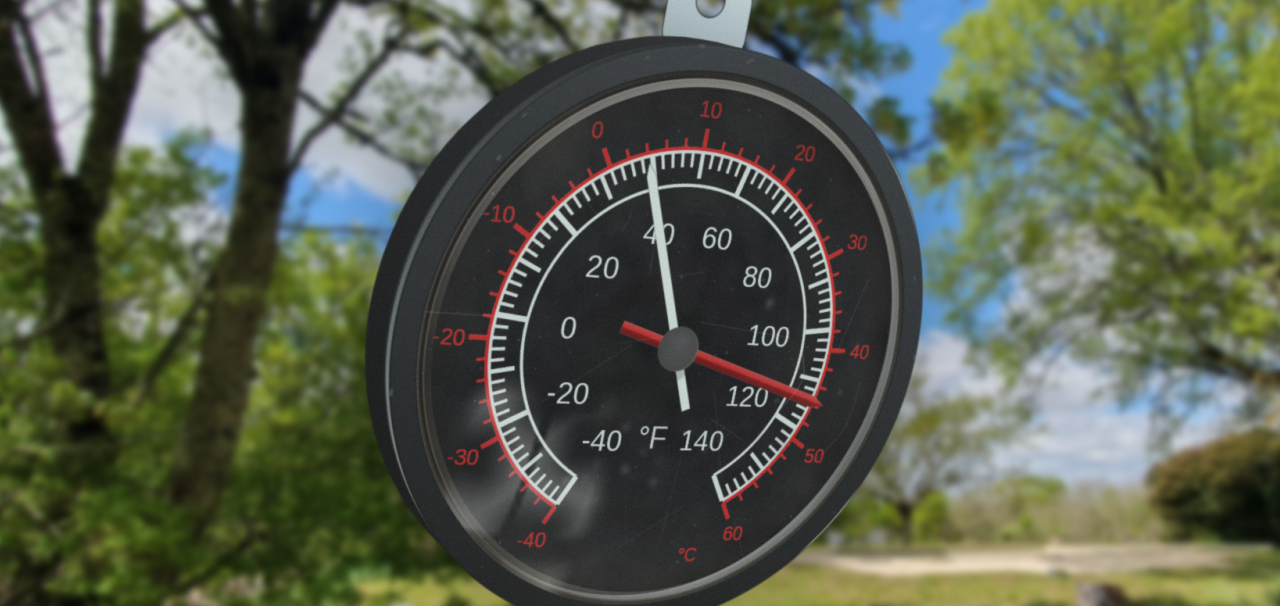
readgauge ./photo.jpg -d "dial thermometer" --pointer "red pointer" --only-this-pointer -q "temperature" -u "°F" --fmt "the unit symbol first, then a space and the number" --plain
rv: °F 114
